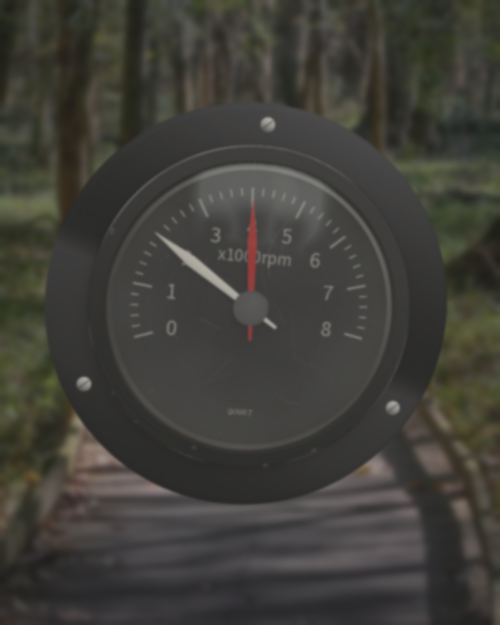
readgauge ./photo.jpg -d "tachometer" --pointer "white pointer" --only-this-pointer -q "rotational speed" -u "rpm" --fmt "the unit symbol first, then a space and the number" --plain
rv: rpm 2000
